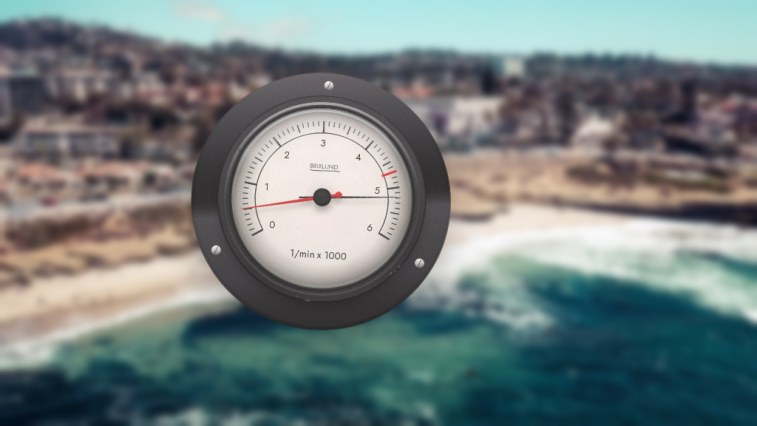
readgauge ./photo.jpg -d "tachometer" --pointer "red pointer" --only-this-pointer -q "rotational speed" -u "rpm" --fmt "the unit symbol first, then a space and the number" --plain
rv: rpm 500
